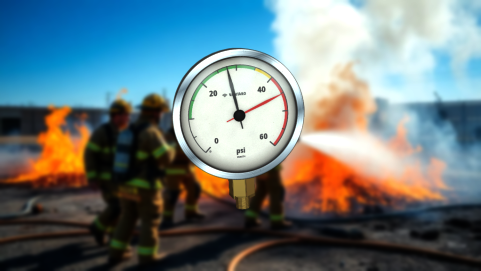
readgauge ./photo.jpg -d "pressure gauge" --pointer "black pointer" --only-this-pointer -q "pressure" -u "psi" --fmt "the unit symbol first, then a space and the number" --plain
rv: psi 27.5
